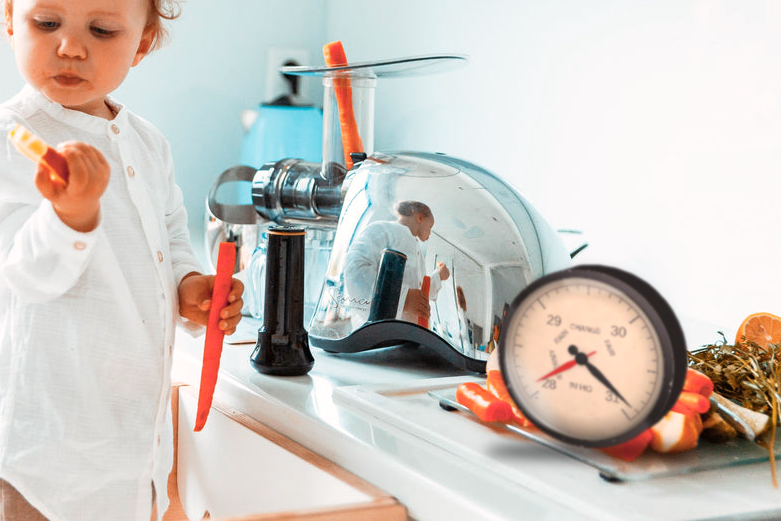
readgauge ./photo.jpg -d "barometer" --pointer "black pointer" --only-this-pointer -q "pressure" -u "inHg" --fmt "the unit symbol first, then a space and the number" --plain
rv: inHg 30.9
